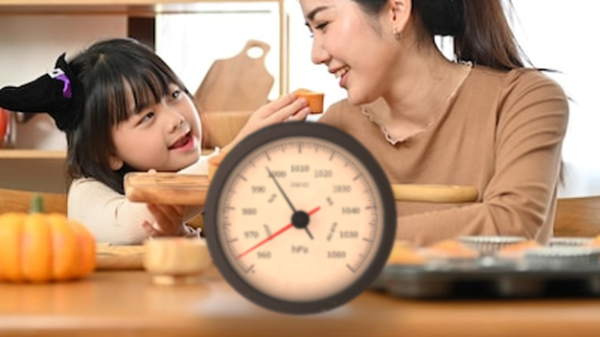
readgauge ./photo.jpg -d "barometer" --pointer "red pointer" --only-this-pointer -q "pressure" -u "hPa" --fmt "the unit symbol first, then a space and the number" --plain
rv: hPa 965
